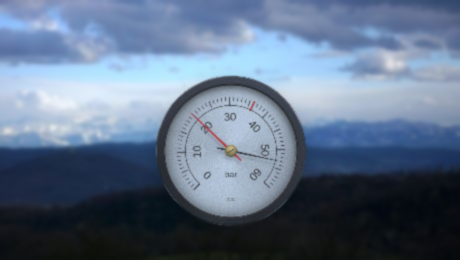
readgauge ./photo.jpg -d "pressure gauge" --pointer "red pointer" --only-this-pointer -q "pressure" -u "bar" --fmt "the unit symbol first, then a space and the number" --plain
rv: bar 20
